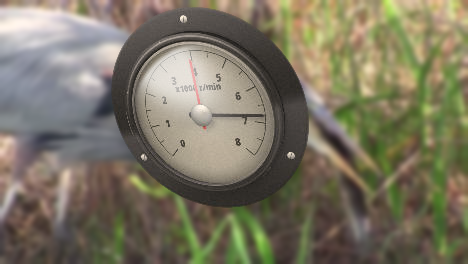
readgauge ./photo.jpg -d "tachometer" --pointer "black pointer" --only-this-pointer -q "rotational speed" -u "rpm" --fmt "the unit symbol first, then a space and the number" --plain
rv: rpm 6750
